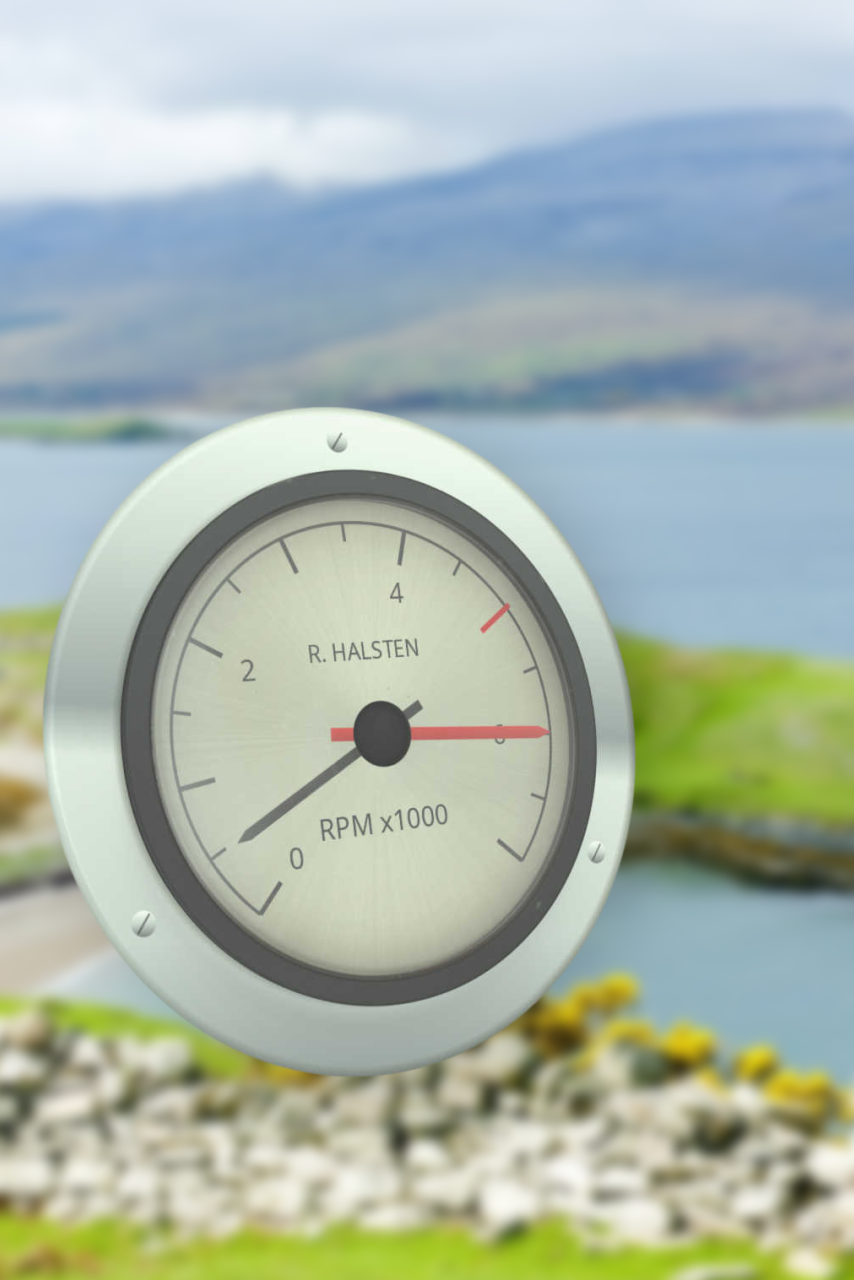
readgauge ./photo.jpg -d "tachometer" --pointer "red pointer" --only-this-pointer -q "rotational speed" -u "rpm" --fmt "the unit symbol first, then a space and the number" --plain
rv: rpm 6000
